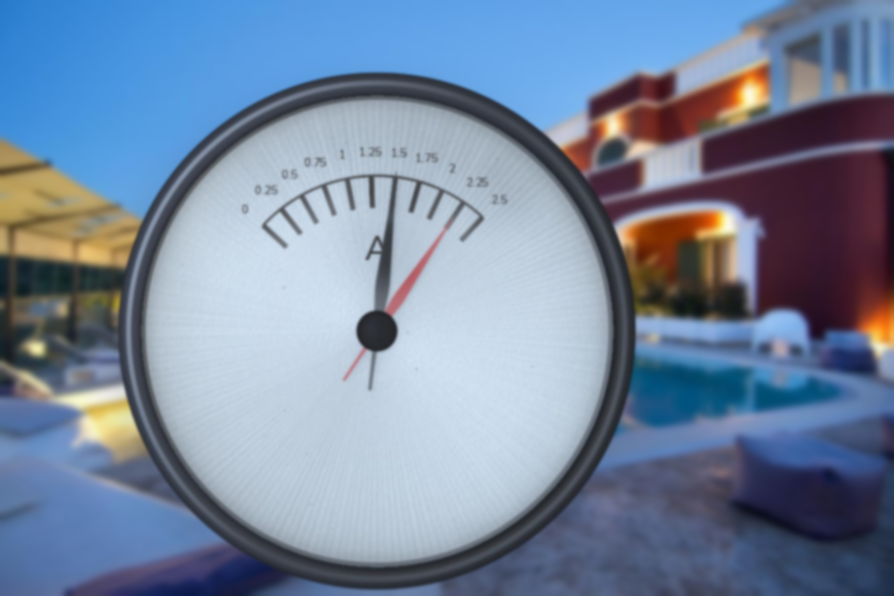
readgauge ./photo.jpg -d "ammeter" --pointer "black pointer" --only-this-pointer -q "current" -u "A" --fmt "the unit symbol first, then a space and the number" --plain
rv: A 1.5
